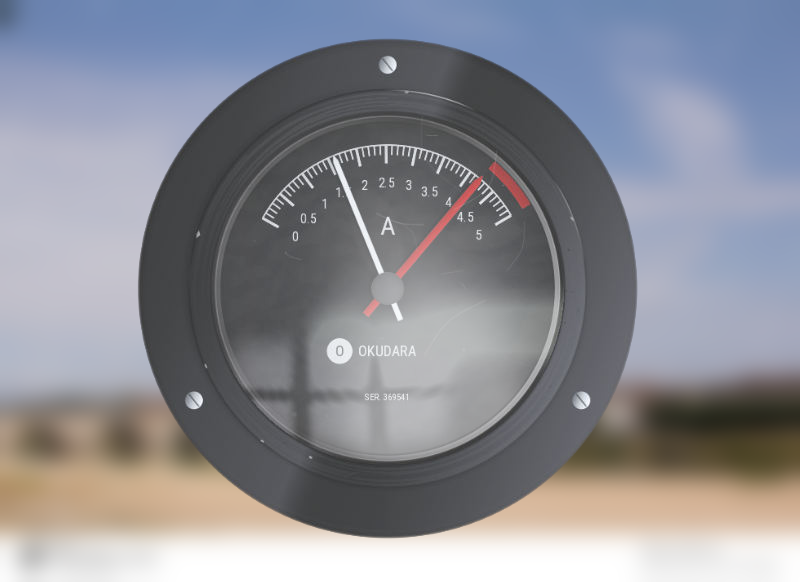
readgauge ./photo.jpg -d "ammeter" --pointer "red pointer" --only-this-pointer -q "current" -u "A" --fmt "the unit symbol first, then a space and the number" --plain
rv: A 4.2
